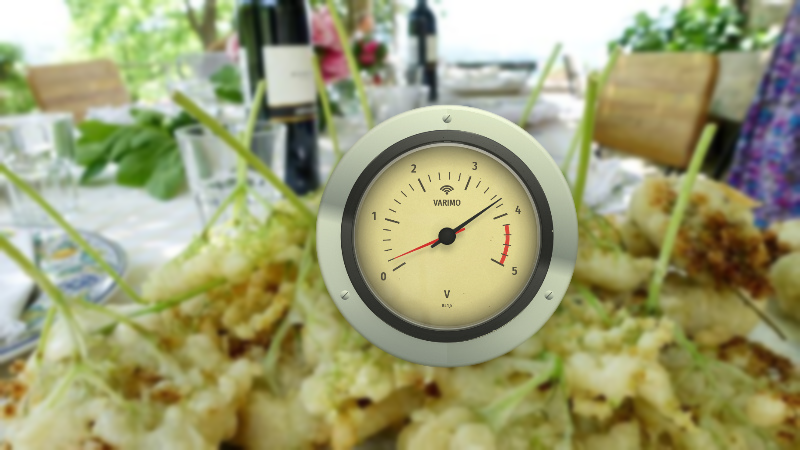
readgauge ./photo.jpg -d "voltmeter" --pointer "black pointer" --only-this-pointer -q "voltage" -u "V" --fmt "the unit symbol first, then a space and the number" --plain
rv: V 3.7
